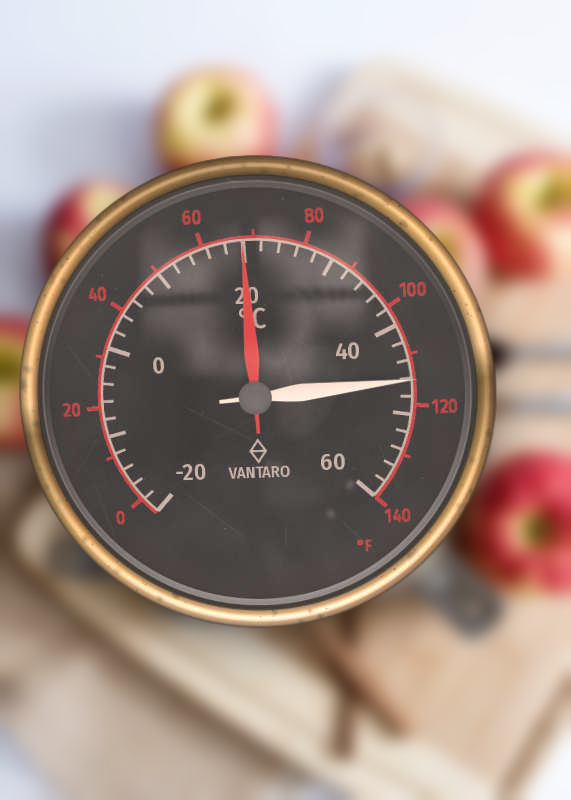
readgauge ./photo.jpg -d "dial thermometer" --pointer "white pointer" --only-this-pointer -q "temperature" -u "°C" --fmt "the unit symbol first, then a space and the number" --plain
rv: °C 46
